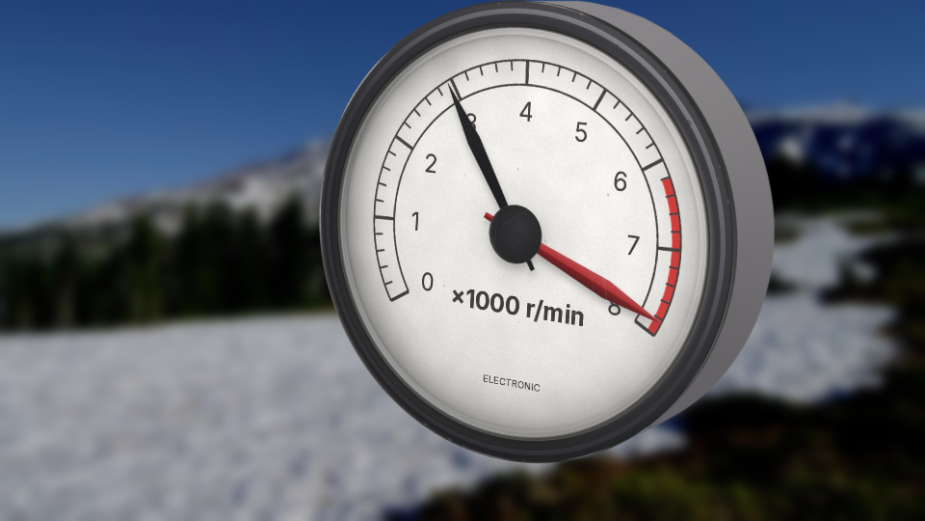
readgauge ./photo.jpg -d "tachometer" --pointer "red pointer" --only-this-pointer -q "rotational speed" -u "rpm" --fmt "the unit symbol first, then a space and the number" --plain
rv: rpm 7800
